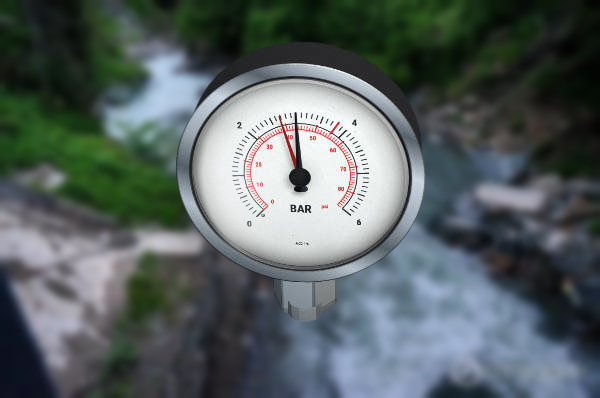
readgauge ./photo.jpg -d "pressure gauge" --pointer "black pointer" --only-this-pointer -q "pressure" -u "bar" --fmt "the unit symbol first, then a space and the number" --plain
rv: bar 3
